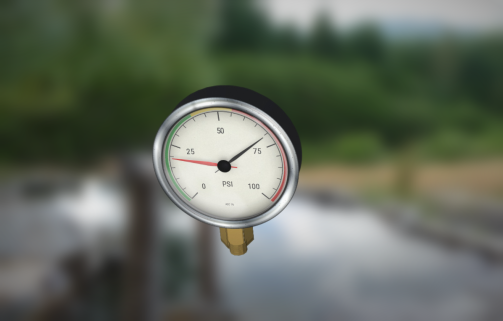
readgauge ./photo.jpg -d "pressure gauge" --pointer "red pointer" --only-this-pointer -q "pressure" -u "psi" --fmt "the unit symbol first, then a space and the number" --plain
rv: psi 20
